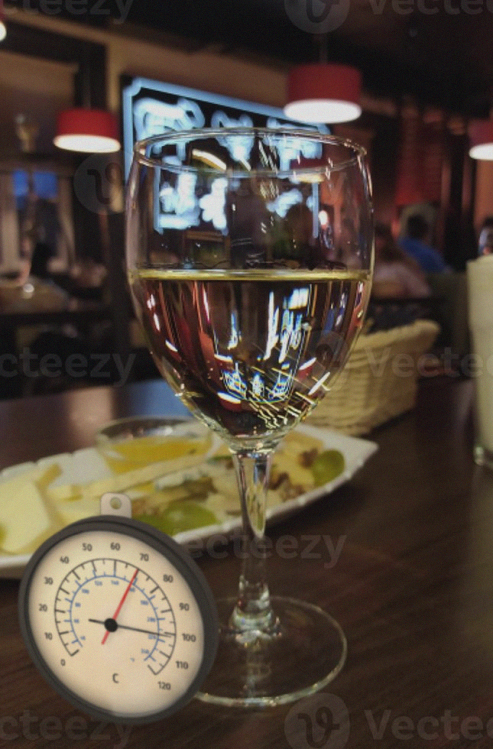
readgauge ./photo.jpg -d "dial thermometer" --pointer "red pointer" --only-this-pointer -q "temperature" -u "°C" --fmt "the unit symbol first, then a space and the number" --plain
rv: °C 70
